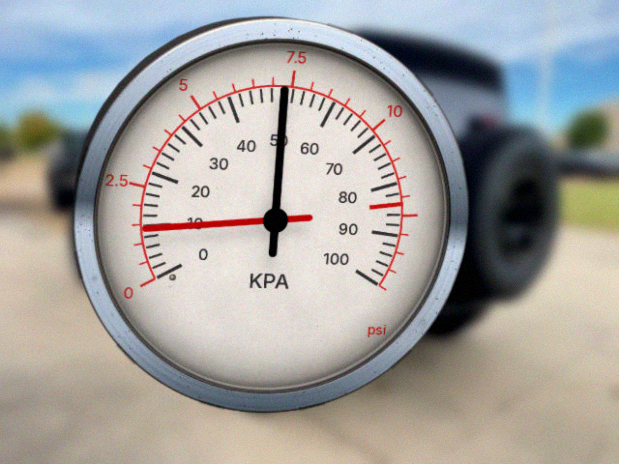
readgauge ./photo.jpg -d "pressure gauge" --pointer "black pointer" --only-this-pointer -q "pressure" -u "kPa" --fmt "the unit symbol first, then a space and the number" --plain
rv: kPa 50
